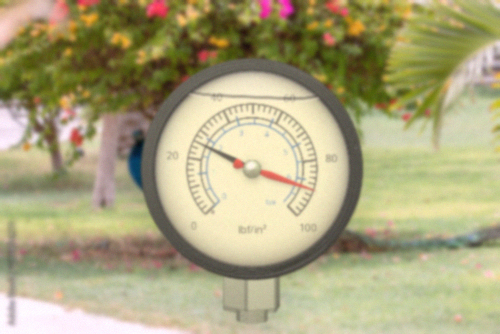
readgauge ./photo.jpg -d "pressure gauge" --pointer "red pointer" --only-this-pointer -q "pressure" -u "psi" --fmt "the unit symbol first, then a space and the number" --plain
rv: psi 90
